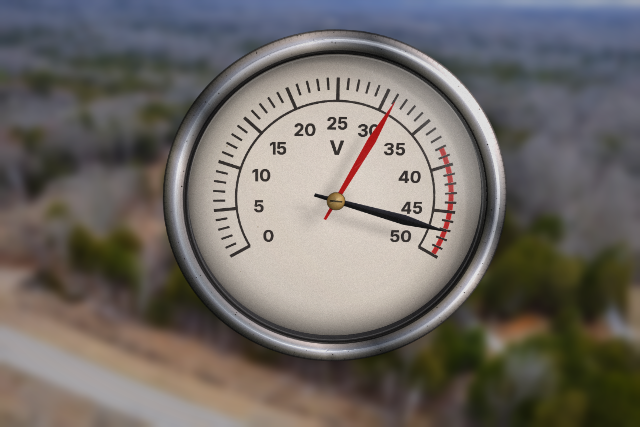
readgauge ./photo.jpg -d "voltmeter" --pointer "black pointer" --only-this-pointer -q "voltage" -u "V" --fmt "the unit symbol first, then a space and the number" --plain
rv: V 47
